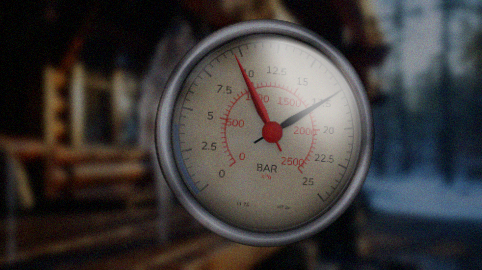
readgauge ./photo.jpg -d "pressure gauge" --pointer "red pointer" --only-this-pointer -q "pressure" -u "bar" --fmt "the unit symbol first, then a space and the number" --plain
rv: bar 9.5
